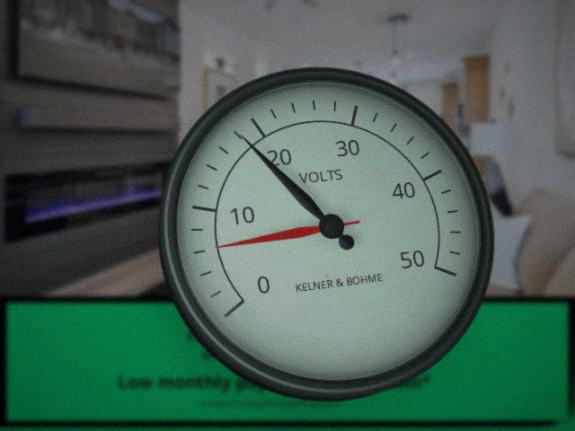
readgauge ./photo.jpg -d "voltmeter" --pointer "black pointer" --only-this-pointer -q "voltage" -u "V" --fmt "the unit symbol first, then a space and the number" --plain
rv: V 18
